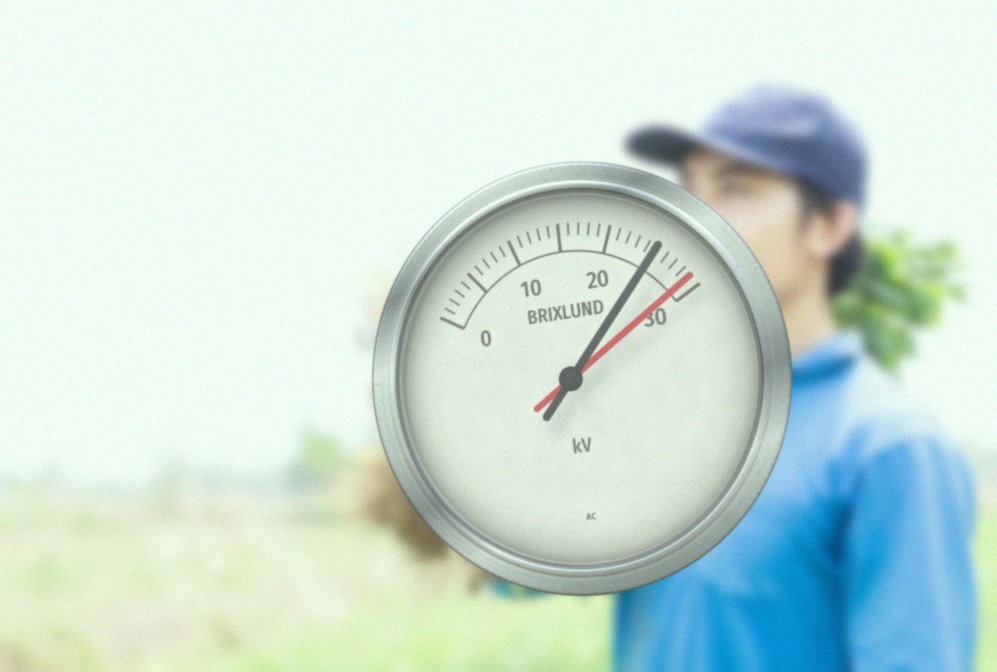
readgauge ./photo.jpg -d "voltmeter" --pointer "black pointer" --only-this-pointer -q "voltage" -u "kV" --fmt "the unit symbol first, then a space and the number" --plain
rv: kV 25
